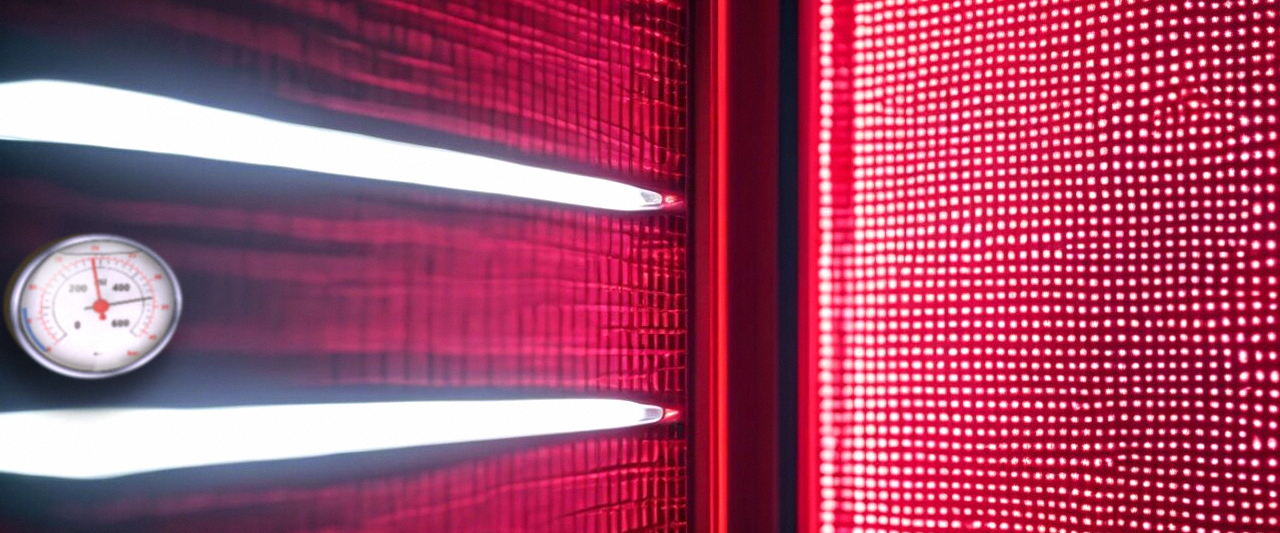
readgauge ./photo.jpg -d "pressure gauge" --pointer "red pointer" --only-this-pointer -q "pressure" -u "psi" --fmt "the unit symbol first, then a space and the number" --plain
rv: psi 280
